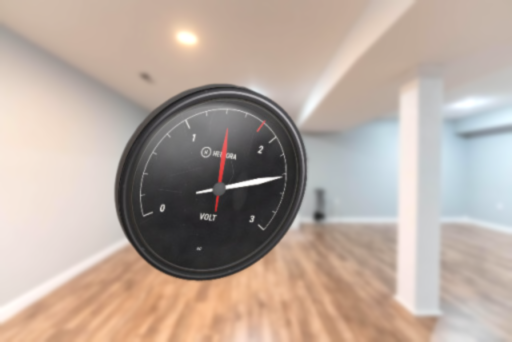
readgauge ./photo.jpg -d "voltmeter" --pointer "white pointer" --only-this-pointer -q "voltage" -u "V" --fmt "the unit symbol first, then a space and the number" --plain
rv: V 2.4
